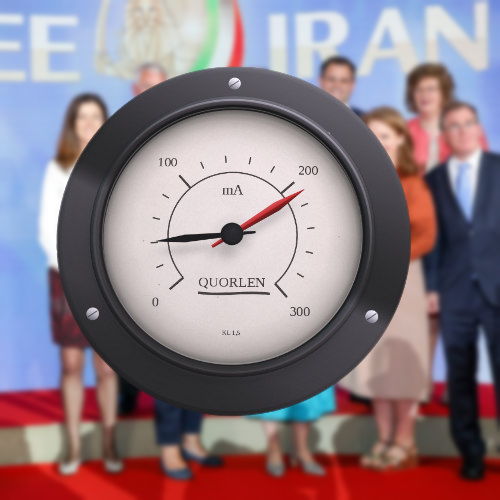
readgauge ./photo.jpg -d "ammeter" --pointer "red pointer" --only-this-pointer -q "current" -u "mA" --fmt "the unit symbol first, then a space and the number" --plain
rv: mA 210
